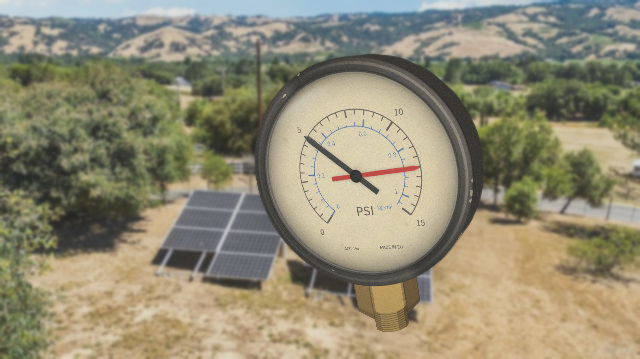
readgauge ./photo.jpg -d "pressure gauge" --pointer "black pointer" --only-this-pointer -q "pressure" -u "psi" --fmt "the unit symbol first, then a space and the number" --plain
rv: psi 5
